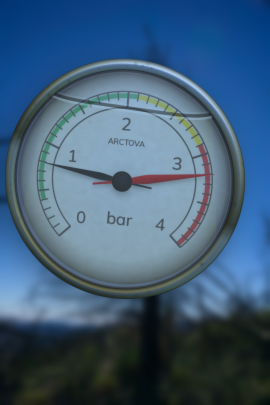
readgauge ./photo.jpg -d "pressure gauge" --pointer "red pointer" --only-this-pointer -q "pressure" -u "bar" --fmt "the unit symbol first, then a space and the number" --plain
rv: bar 3.2
